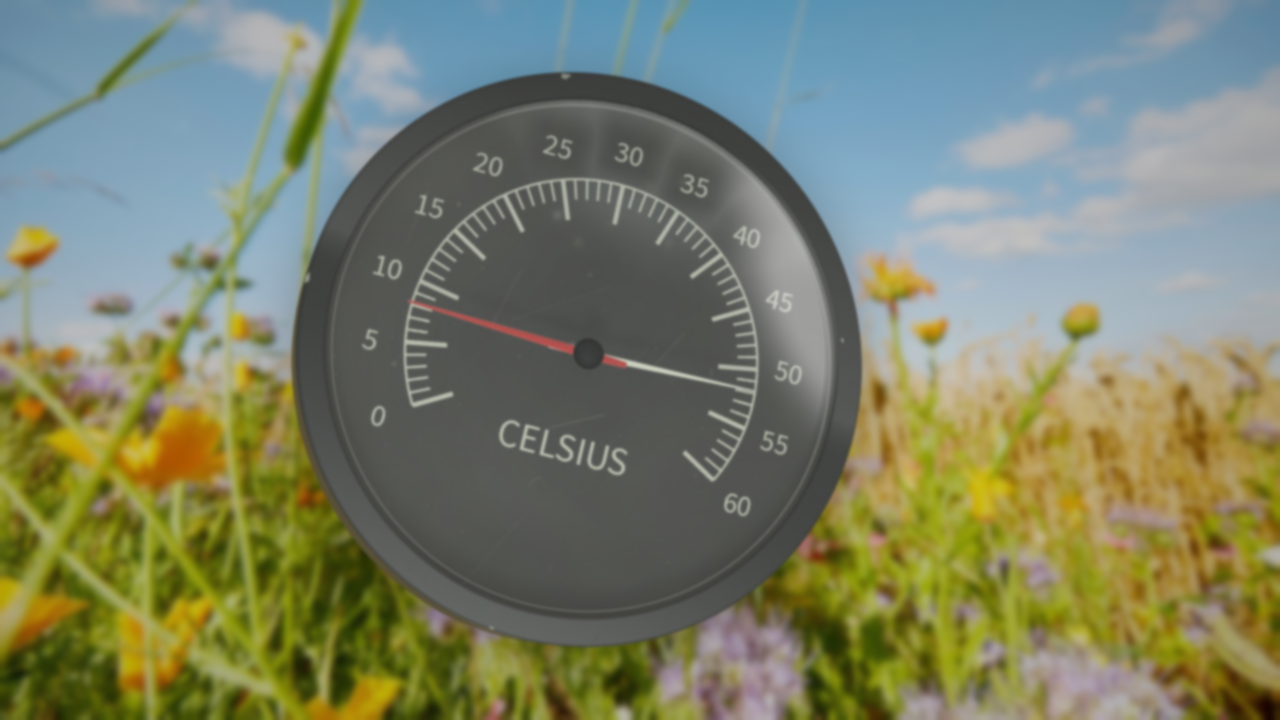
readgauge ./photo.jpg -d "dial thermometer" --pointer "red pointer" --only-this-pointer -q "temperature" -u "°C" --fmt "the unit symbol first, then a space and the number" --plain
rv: °C 8
